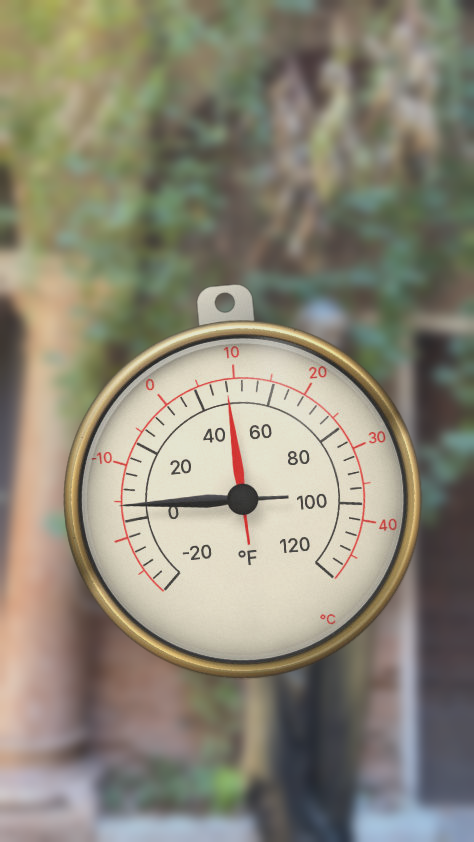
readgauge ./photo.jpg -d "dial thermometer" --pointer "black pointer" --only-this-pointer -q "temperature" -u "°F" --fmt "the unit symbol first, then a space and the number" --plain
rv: °F 4
